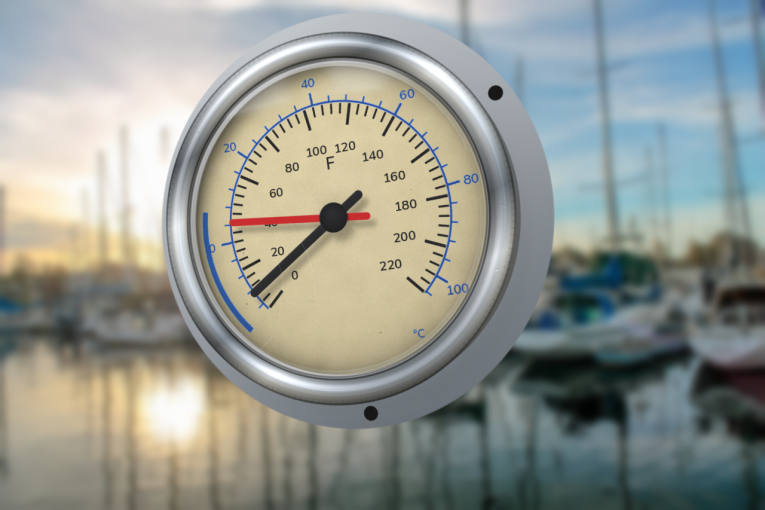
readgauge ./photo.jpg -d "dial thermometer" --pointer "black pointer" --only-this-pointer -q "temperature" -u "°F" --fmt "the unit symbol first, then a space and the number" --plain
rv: °F 8
